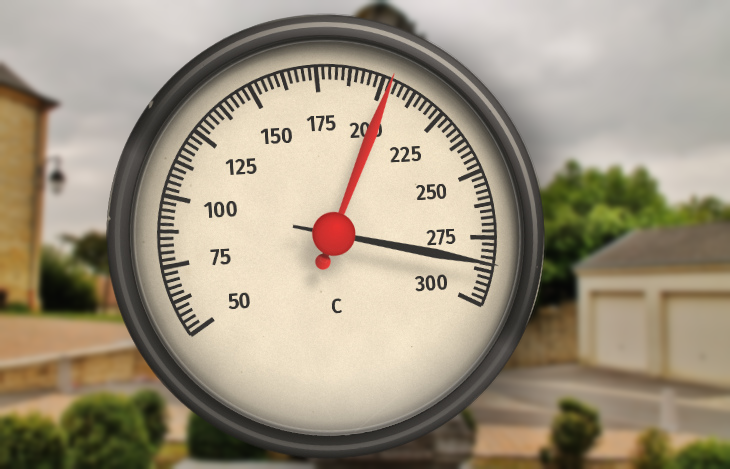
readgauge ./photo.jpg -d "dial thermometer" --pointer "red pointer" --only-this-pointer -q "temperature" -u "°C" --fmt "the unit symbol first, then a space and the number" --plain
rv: °C 202.5
